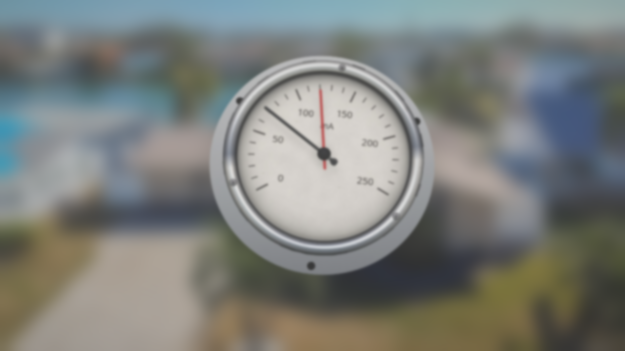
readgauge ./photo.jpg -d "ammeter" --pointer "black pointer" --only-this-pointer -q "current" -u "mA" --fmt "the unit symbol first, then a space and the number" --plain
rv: mA 70
